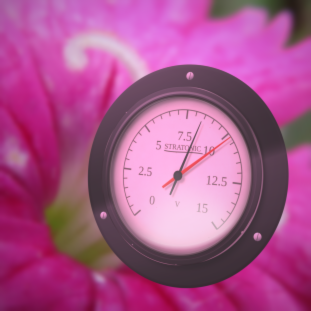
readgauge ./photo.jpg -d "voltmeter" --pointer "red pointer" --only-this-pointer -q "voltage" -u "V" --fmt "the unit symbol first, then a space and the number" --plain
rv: V 10.25
